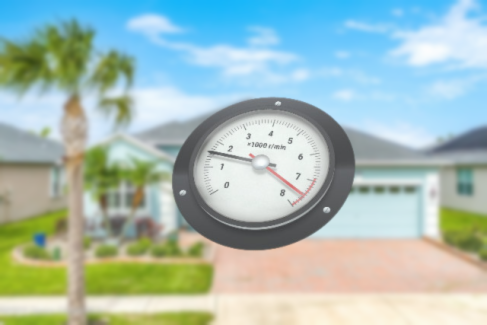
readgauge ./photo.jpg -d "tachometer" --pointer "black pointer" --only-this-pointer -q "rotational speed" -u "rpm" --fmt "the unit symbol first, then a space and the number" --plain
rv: rpm 1500
